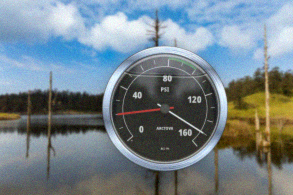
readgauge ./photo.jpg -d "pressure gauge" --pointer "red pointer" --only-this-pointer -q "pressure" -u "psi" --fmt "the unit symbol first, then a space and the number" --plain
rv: psi 20
